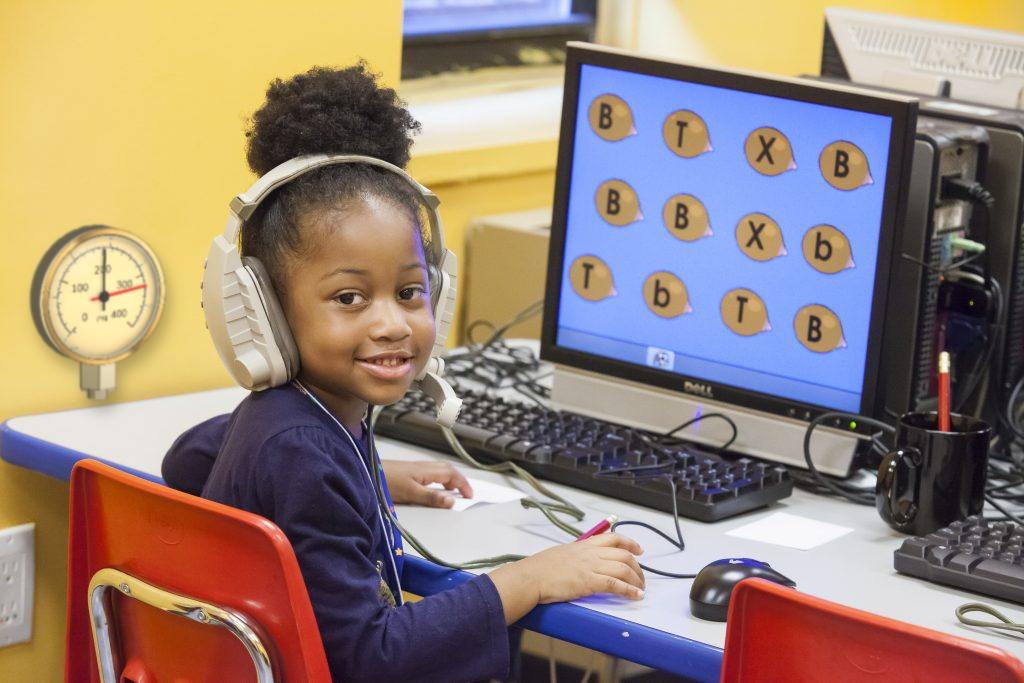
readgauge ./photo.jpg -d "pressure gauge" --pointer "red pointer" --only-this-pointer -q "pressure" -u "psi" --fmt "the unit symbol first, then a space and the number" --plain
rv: psi 320
